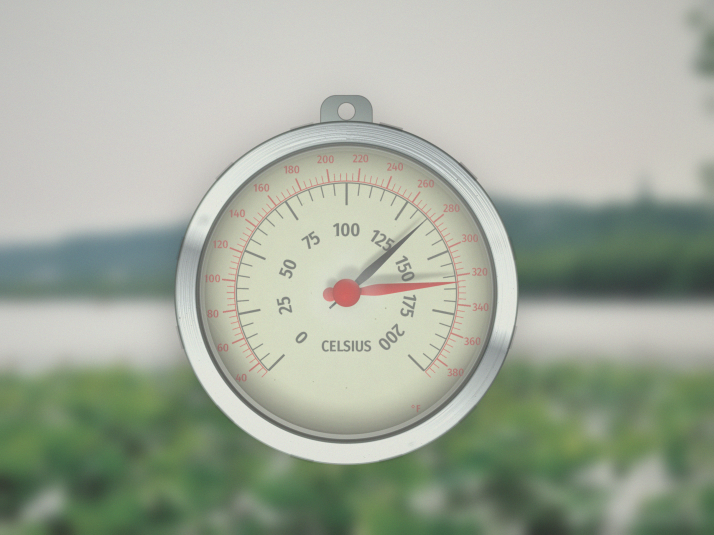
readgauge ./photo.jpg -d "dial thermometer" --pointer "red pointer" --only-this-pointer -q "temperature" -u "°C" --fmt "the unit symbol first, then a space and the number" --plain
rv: °C 162.5
